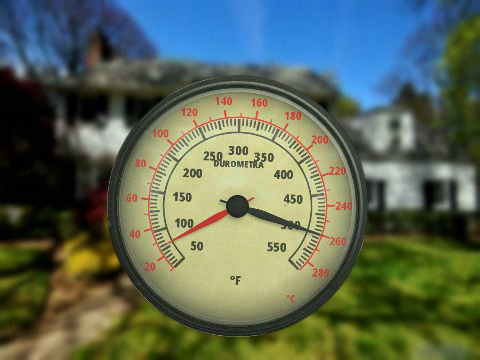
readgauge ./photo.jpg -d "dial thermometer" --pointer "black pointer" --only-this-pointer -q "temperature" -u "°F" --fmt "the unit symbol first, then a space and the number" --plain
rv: °F 500
